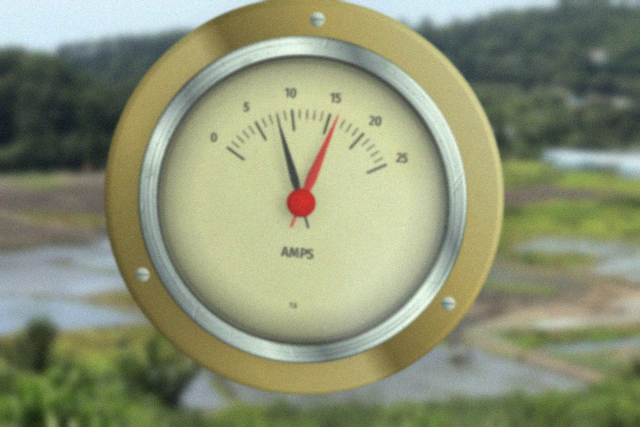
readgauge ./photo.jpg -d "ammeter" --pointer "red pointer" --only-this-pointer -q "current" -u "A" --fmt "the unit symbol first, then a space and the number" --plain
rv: A 16
